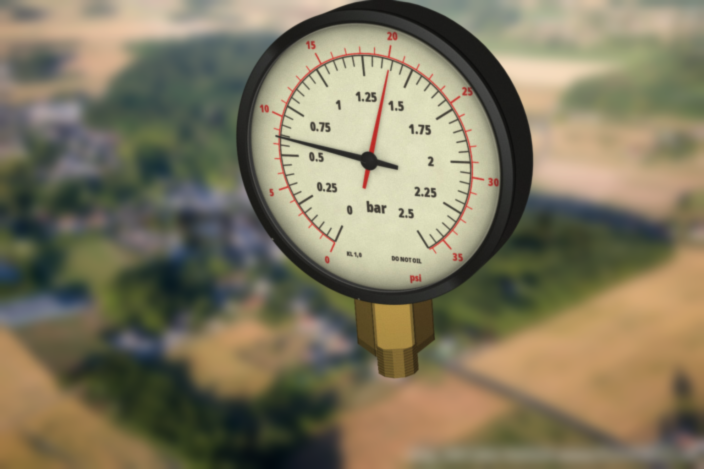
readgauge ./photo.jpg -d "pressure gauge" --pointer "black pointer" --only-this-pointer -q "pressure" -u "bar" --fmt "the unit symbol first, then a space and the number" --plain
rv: bar 0.6
